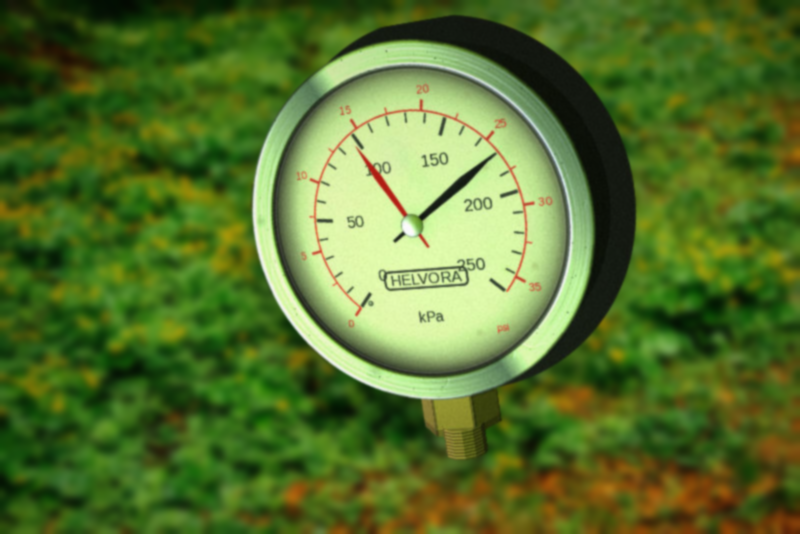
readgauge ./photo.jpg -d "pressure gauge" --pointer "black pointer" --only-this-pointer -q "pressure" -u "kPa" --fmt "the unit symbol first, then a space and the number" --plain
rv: kPa 180
